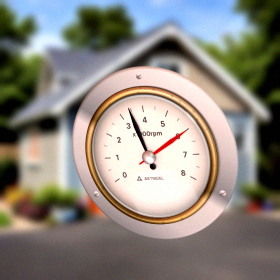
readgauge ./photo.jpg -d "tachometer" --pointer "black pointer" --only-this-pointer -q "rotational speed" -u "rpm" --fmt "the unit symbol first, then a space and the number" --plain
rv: rpm 3500
